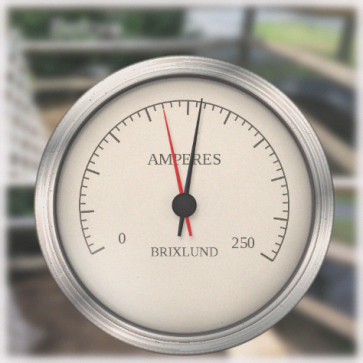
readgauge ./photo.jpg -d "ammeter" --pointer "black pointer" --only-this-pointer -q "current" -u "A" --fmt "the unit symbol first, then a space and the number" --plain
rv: A 132.5
